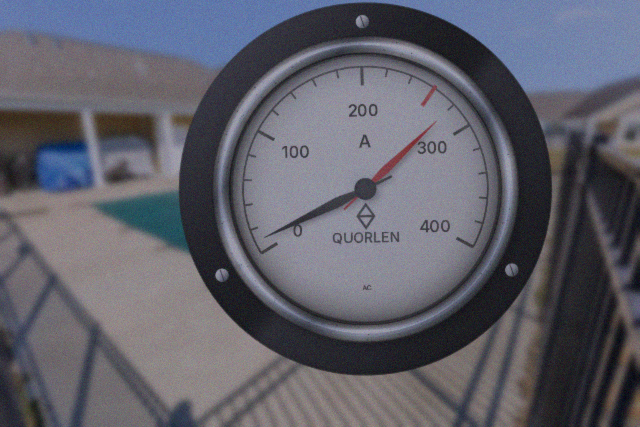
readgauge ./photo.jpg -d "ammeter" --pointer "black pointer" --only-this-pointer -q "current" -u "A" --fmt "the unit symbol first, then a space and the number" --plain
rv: A 10
